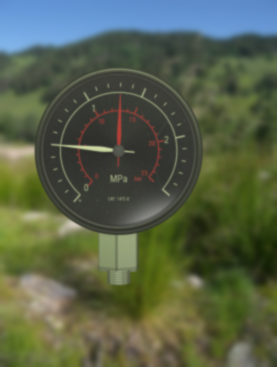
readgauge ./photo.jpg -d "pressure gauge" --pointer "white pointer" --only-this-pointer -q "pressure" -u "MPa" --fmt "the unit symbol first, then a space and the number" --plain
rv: MPa 0.5
